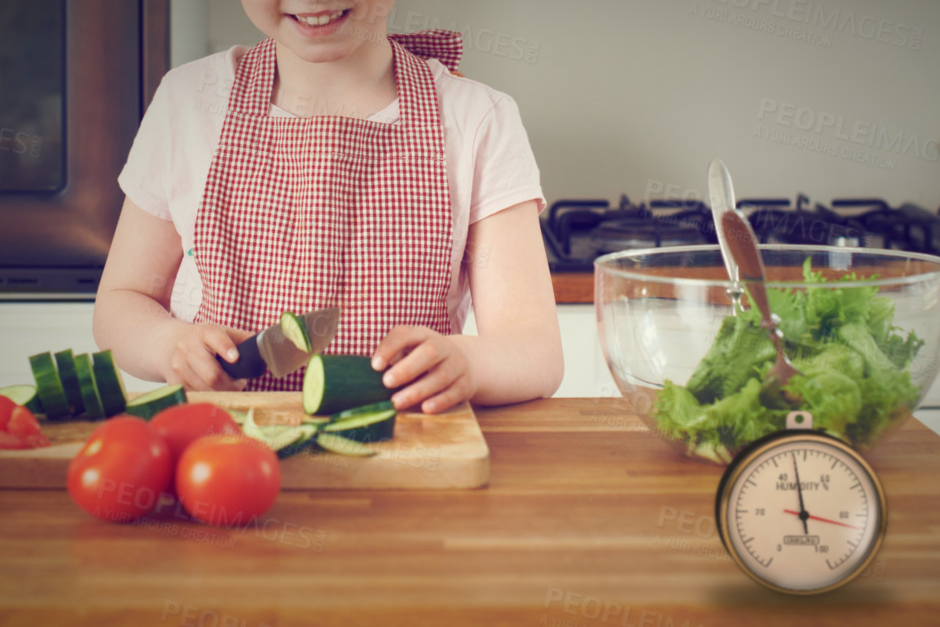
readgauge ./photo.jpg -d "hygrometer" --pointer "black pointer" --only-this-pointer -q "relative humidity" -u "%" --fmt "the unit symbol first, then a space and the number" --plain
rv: % 46
